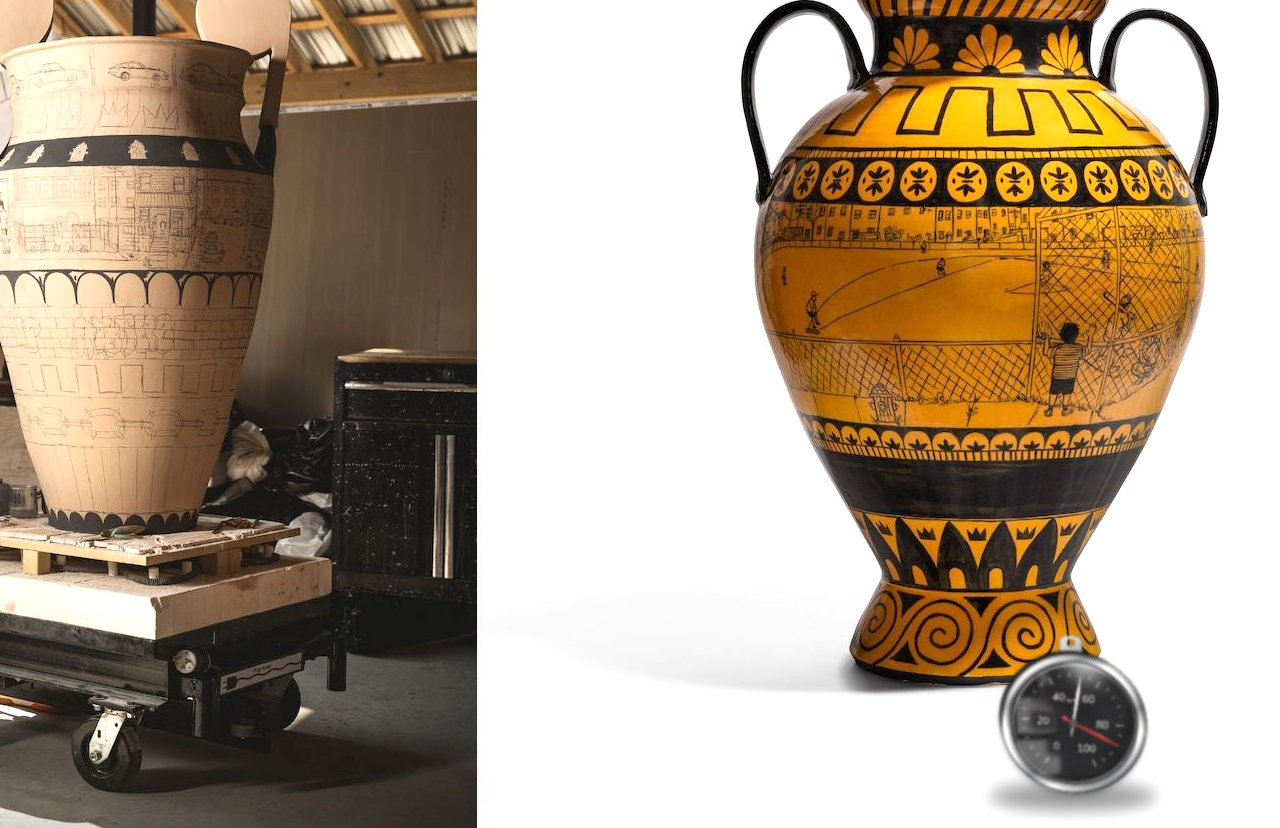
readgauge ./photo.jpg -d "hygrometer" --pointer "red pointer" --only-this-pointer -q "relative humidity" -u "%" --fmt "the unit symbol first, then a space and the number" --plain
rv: % 88
